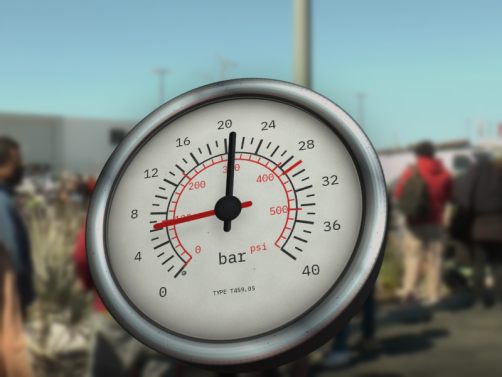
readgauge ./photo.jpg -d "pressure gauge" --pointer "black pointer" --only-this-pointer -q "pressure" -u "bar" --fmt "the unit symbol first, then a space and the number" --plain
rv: bar 21
